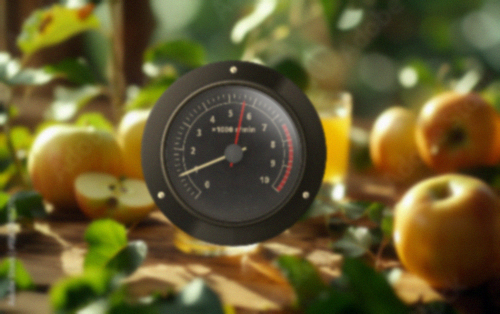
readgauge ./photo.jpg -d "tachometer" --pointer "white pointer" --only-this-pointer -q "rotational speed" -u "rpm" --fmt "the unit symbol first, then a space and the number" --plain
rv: rpm 1000
